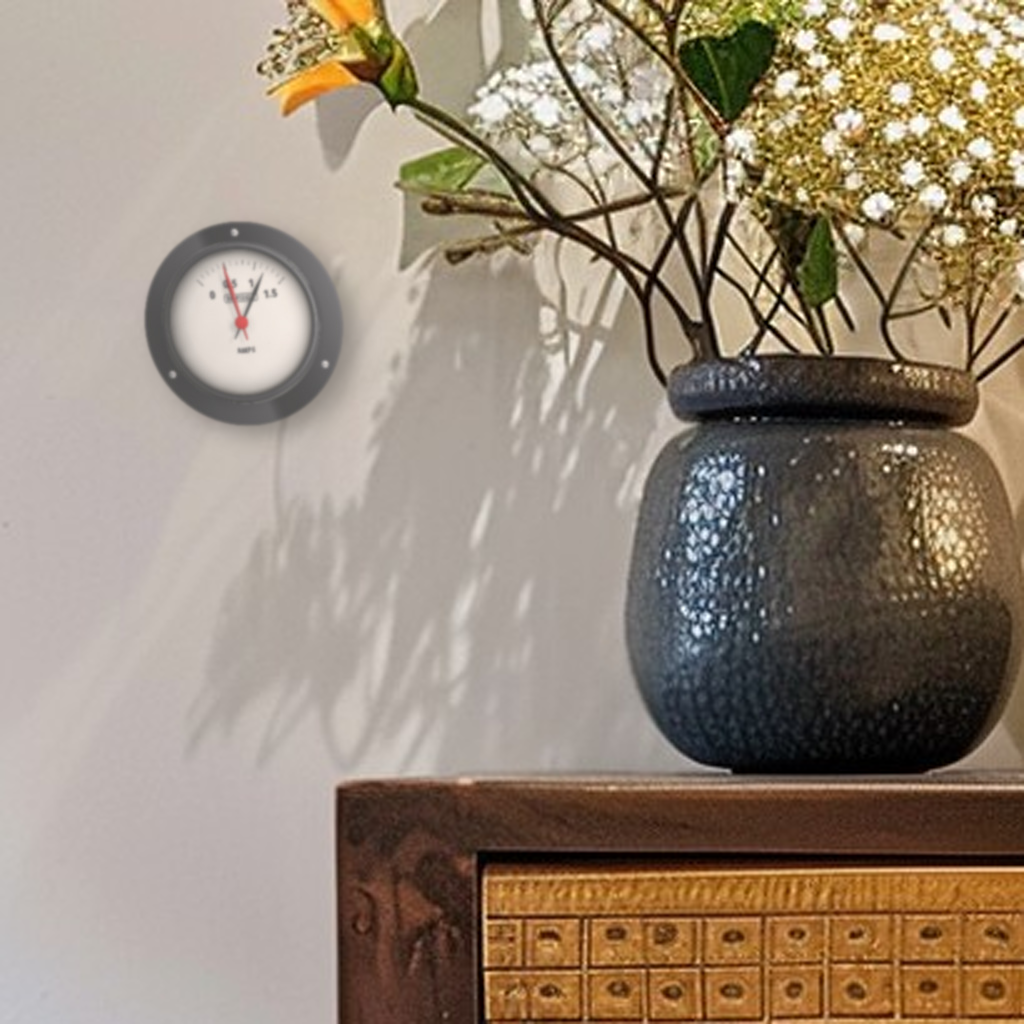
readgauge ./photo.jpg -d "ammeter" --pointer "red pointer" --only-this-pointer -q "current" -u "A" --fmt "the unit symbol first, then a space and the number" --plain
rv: A 0.5
